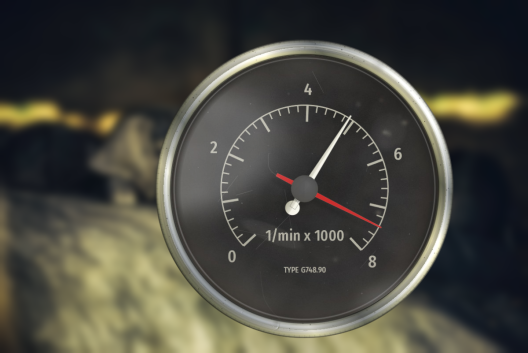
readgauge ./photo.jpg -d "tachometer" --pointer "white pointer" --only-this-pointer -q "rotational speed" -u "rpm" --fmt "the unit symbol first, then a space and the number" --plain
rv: rpm 4900
